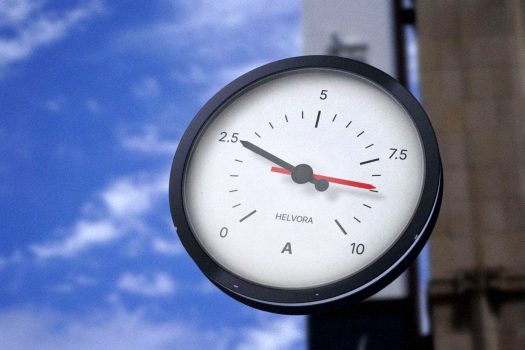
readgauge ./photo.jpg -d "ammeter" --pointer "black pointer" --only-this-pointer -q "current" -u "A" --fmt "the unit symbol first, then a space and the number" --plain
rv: A 2.5
